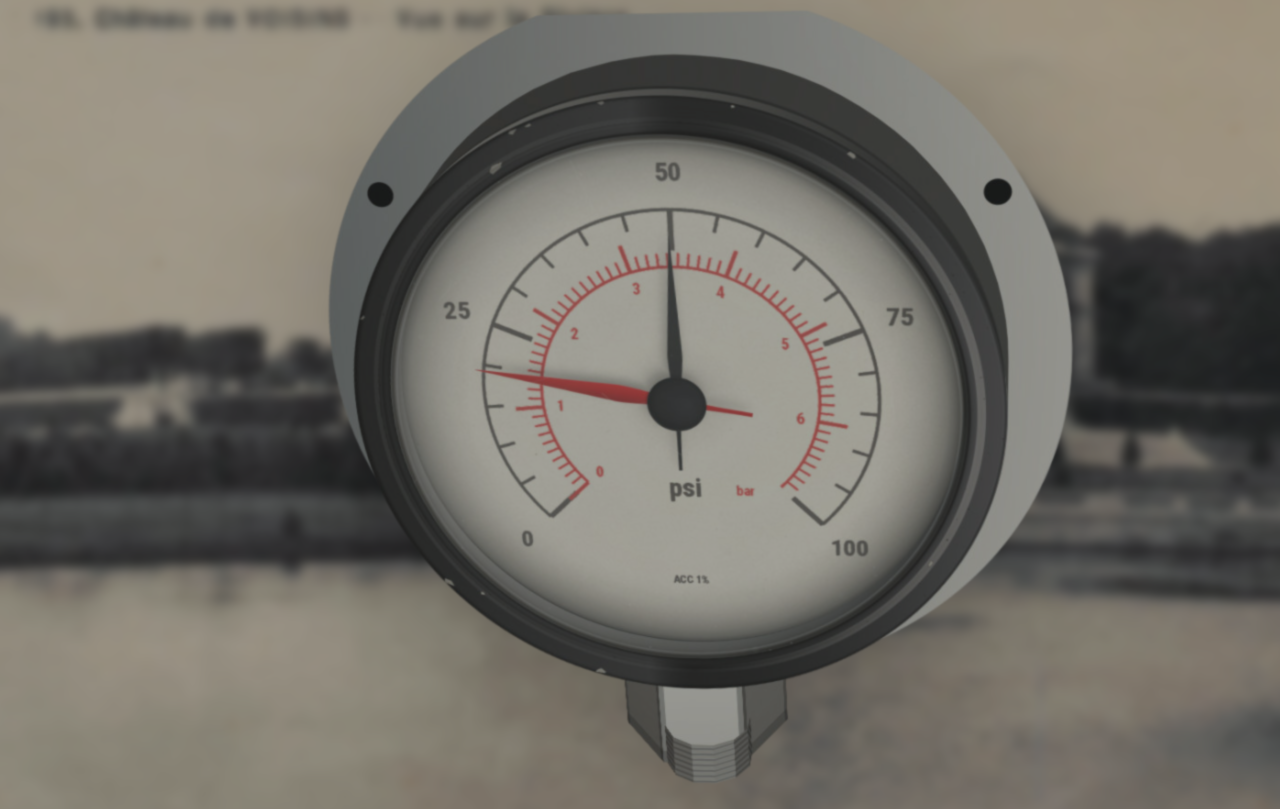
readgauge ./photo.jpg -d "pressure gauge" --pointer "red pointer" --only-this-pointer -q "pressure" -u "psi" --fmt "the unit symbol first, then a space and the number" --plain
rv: psi 20
